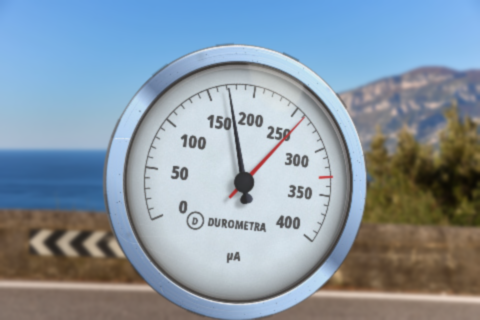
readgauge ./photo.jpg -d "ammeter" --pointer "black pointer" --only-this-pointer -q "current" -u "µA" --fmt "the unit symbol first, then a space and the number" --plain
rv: µA 170
